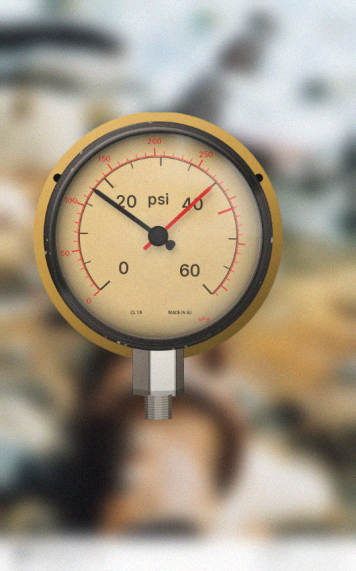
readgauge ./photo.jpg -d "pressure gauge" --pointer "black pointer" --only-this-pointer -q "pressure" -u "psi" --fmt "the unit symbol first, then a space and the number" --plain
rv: psi 17.5
